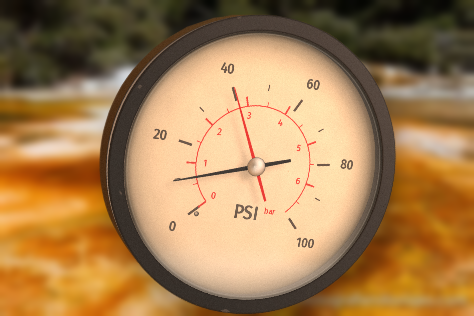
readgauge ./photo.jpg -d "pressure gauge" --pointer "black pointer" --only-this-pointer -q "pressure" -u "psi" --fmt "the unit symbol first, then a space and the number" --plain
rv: psi 10
